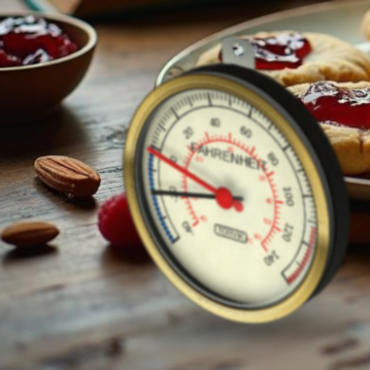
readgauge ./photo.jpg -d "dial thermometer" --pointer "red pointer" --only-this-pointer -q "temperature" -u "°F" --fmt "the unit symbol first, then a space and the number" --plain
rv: °F 0
